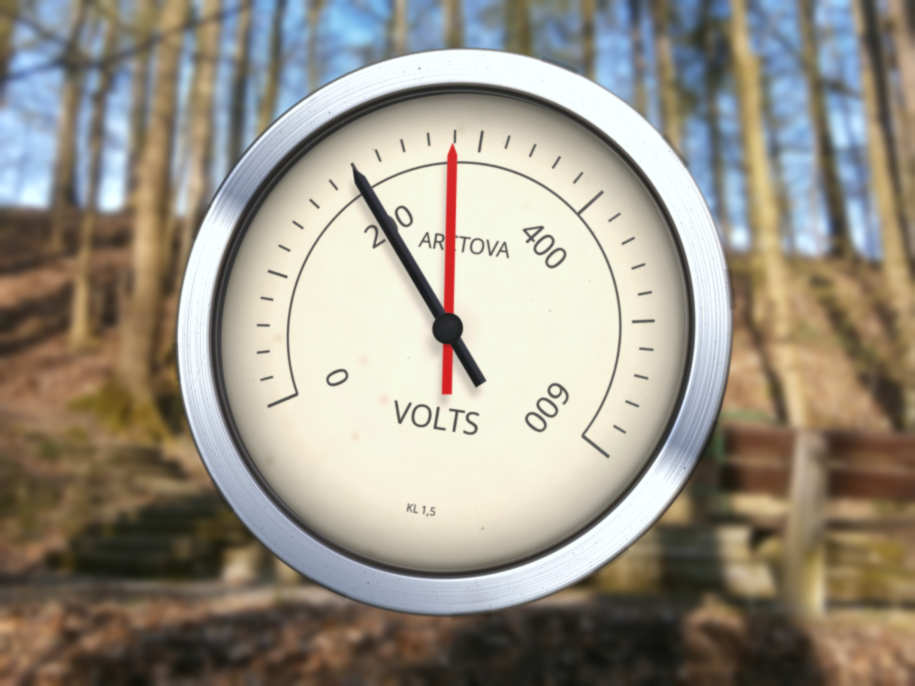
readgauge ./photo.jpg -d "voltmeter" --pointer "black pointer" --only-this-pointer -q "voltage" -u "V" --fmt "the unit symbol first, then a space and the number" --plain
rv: V 200
